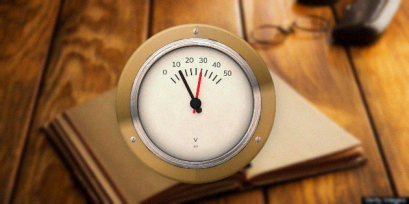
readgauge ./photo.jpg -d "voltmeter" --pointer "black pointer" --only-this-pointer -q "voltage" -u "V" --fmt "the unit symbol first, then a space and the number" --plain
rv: V 10
